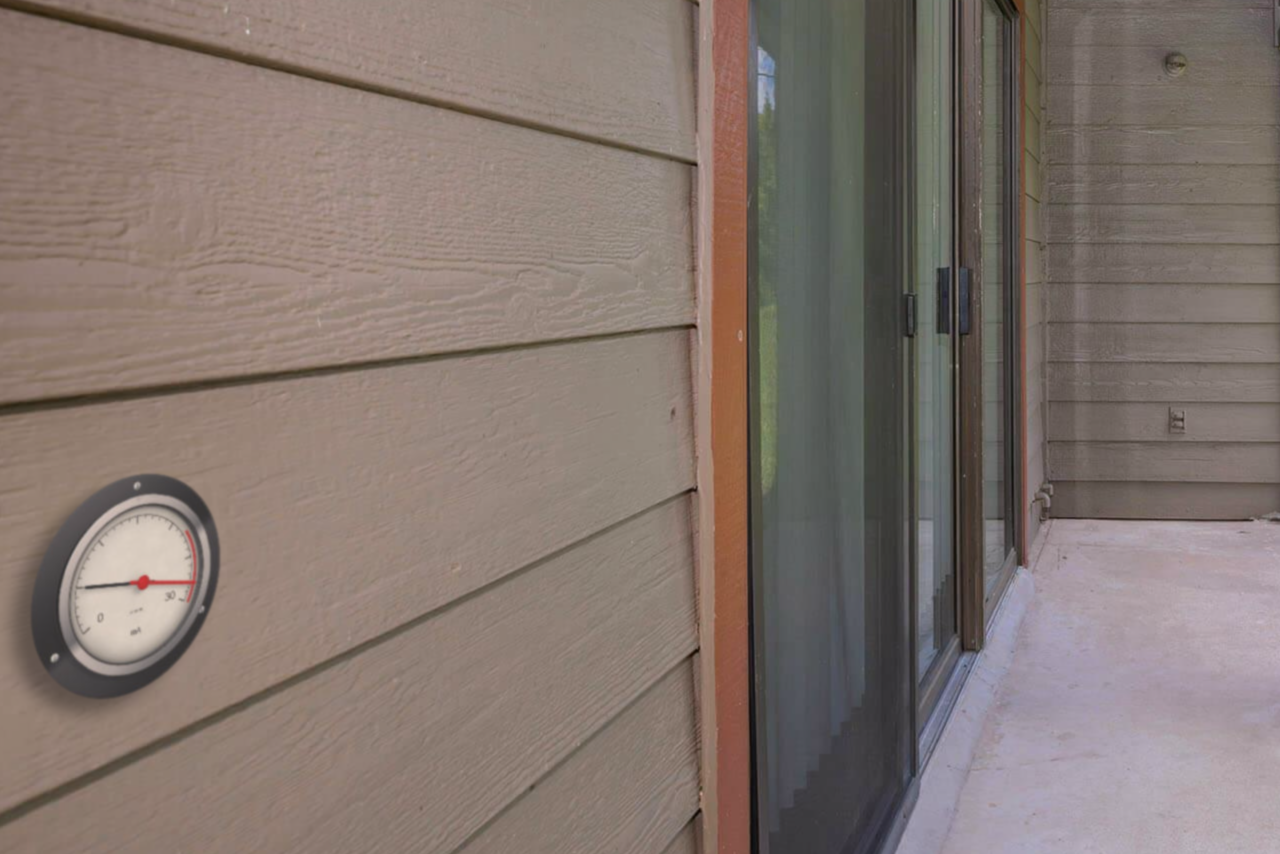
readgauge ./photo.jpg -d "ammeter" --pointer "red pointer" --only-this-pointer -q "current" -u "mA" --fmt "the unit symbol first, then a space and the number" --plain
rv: mA 28
